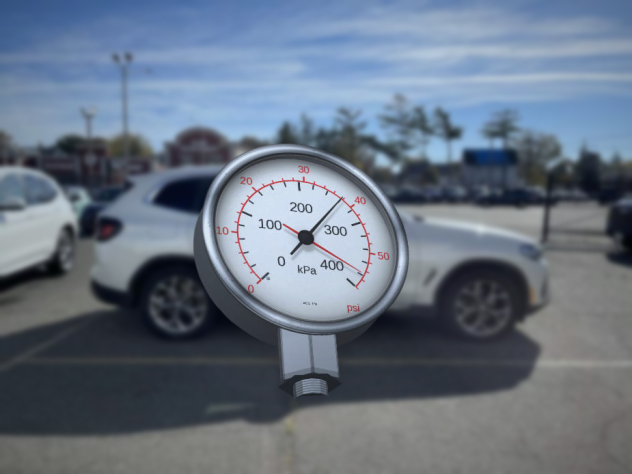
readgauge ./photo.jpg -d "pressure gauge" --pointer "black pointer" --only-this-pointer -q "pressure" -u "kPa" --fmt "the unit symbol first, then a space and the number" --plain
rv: kPa 260
